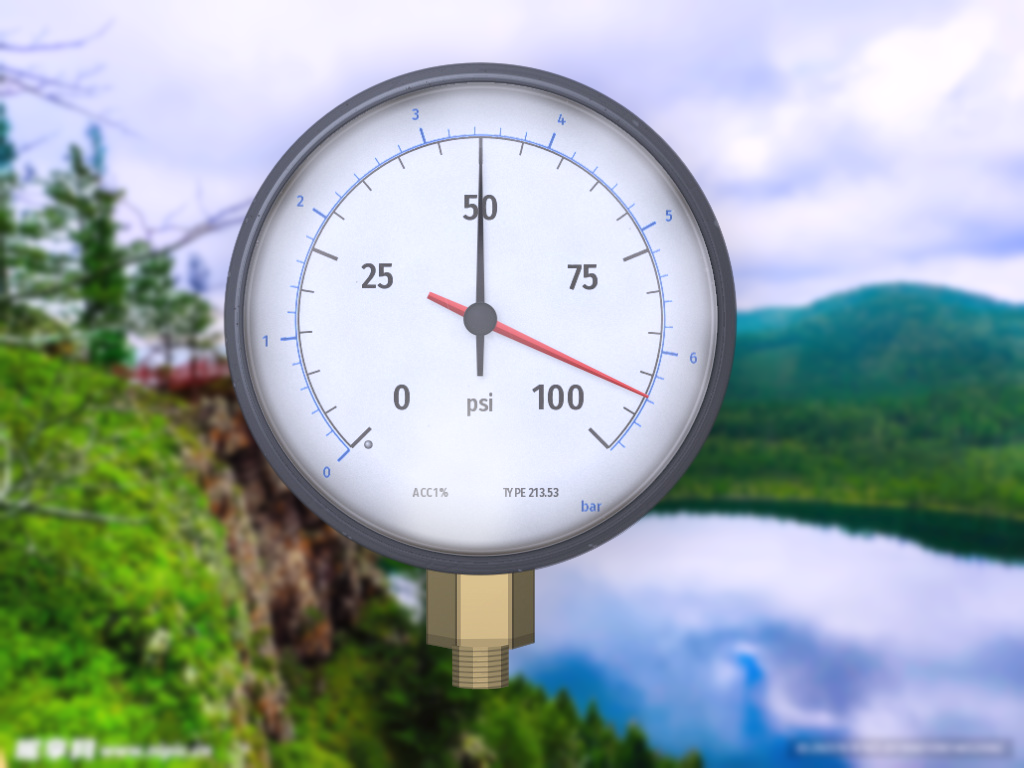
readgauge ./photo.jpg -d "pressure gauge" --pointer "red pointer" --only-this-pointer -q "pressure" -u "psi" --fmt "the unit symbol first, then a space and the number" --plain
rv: psi 92.5
